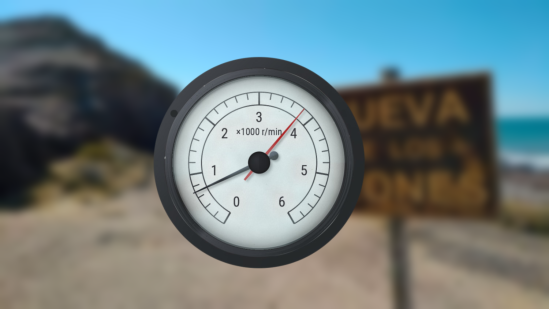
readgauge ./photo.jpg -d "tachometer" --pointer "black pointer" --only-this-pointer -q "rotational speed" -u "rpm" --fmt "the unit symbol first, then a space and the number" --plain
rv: rpm 700
